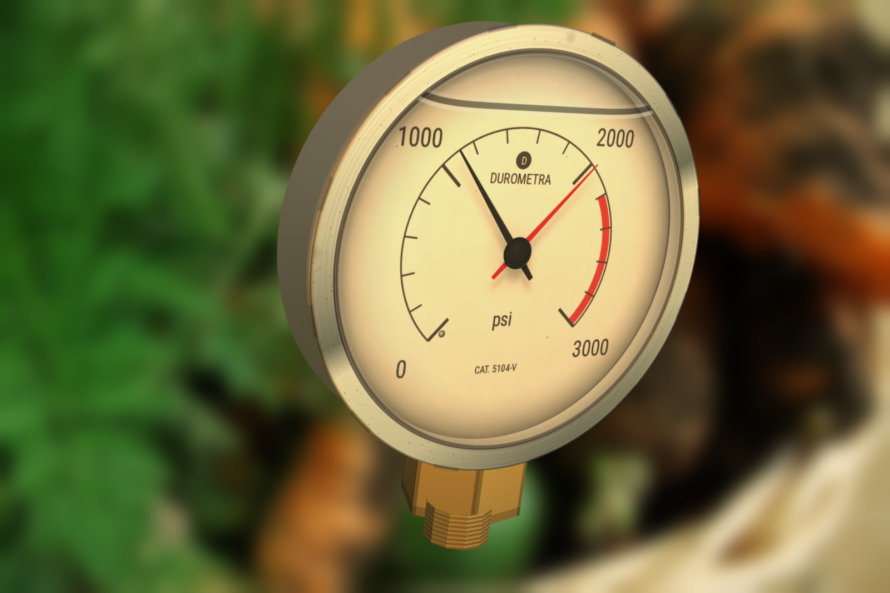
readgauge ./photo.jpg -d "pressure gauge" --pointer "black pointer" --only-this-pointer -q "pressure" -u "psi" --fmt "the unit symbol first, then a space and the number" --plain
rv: psi 1100
